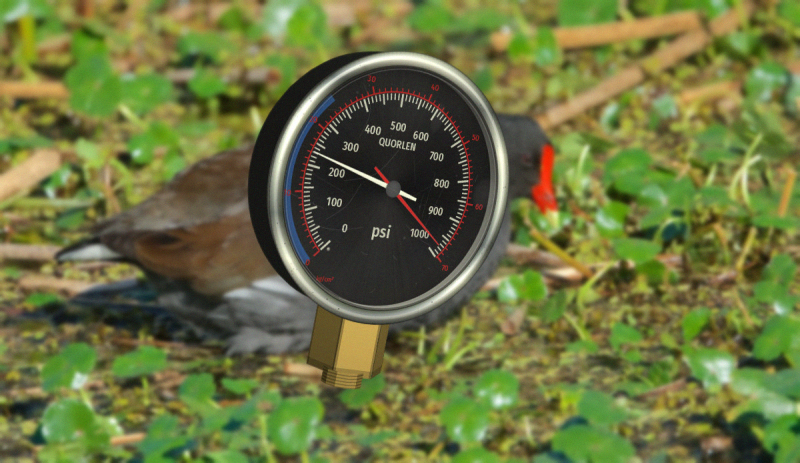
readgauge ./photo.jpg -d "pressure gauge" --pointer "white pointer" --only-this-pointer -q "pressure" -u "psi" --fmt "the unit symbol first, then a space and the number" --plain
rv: psi 230
